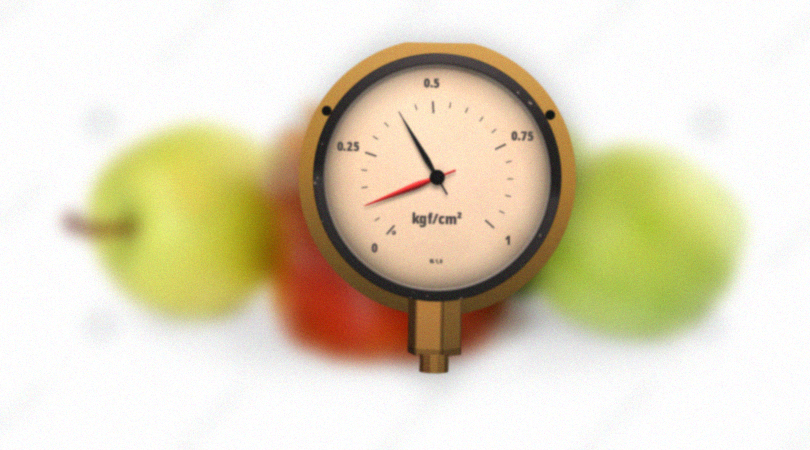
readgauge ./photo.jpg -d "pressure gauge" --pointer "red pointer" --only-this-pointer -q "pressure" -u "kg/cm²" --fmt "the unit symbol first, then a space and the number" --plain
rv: kg/cm² 0.1
